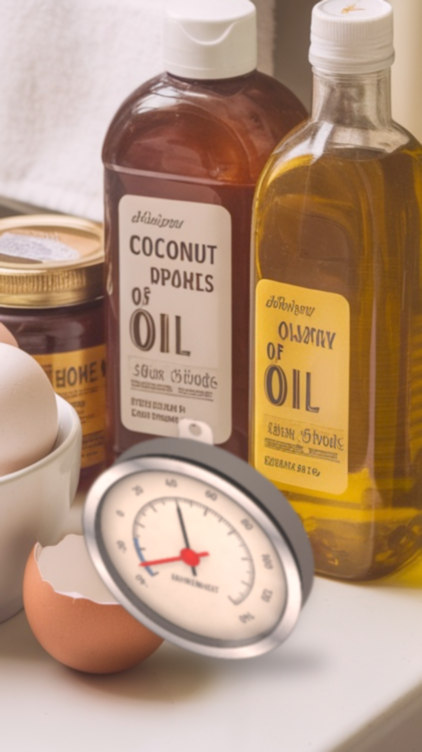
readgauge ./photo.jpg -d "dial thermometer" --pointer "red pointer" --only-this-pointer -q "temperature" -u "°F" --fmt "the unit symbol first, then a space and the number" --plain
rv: °F -30
